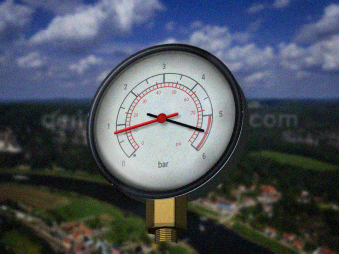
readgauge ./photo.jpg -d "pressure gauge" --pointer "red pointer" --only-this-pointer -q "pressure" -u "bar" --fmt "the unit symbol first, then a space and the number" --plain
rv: bar 0.75
